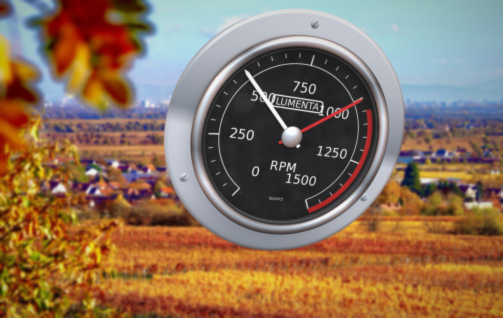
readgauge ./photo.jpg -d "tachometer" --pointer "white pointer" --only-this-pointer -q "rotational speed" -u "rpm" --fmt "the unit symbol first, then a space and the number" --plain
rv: rpm 500
